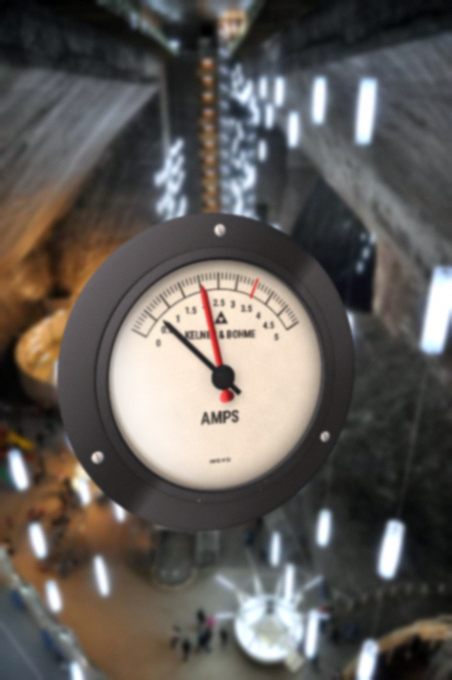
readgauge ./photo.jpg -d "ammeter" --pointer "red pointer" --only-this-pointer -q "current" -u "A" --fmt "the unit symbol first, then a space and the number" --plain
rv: A 2
